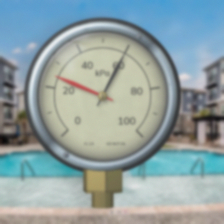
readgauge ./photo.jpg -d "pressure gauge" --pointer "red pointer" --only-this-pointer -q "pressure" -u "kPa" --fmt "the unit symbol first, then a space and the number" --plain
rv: kPa 25
